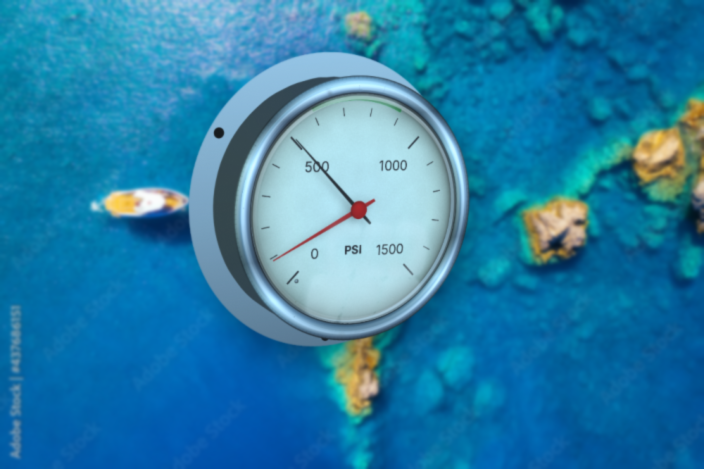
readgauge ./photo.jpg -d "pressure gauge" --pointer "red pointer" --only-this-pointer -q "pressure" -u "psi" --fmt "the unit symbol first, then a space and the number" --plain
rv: psi 100
